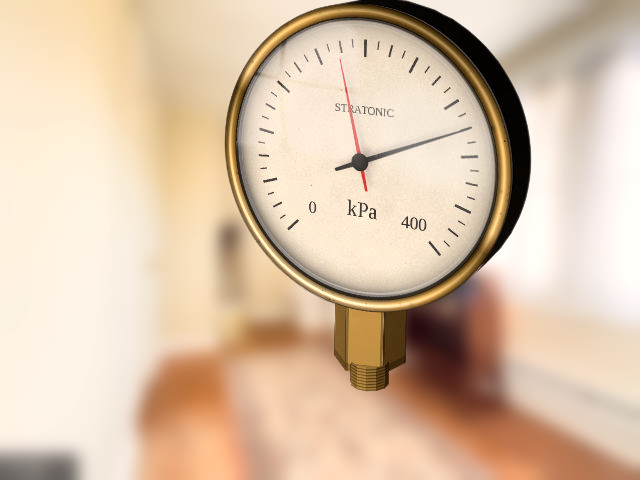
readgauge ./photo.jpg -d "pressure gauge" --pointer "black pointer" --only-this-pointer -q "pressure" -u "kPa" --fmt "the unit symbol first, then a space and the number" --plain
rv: kPa 300
